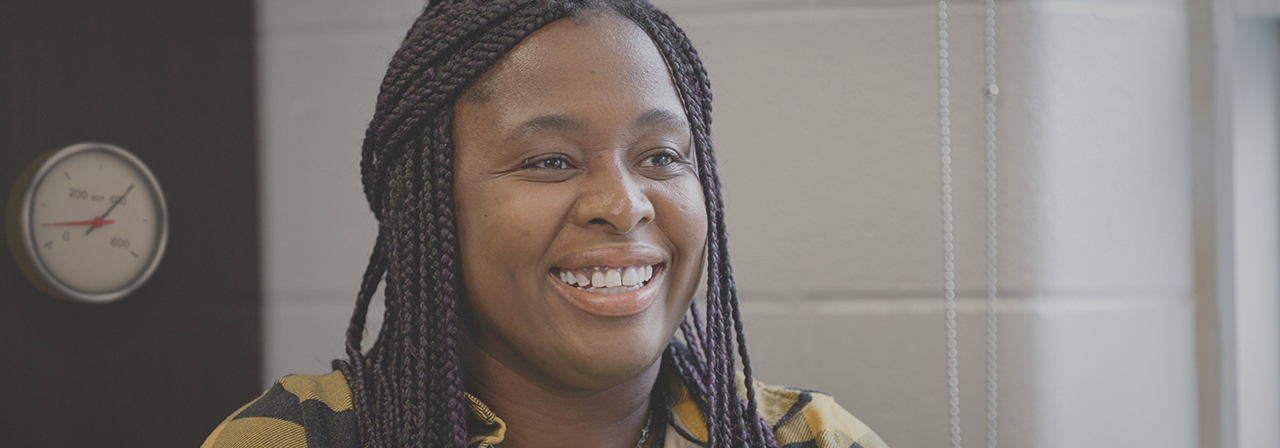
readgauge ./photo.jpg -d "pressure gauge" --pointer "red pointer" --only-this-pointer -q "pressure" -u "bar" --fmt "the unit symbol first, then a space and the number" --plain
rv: bar 50
